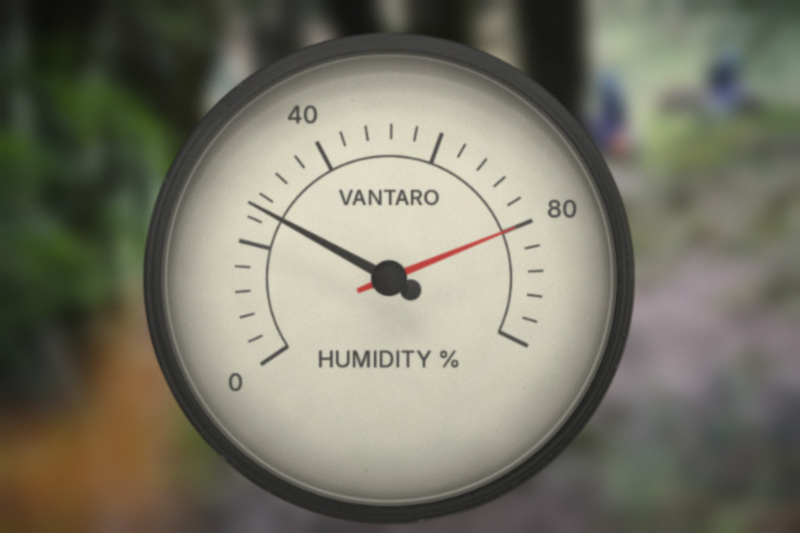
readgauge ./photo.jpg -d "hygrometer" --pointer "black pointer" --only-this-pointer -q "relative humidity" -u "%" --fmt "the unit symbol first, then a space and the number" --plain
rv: % 26
